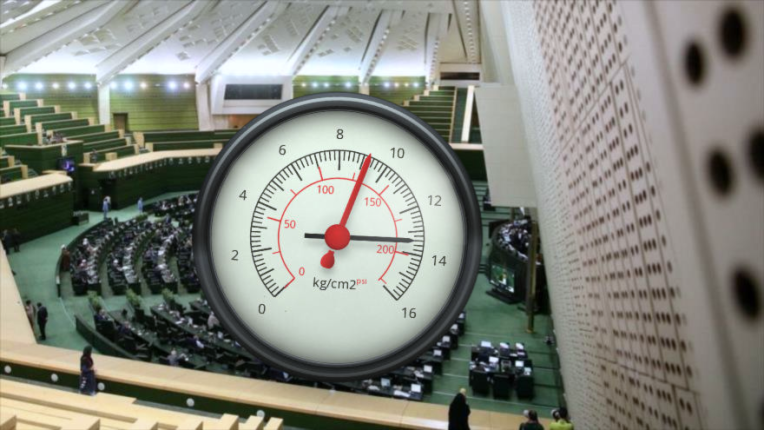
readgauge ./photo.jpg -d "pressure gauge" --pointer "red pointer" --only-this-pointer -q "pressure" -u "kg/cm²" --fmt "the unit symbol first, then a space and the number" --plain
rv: kg/cm² 9.2
